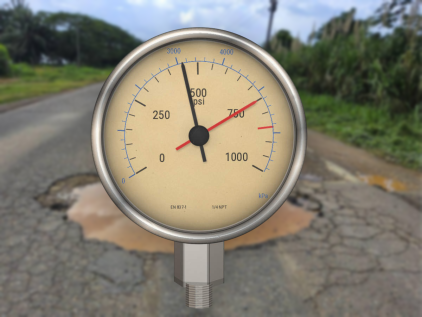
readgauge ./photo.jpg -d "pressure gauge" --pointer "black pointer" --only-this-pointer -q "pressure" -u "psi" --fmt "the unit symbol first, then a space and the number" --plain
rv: psi 450
